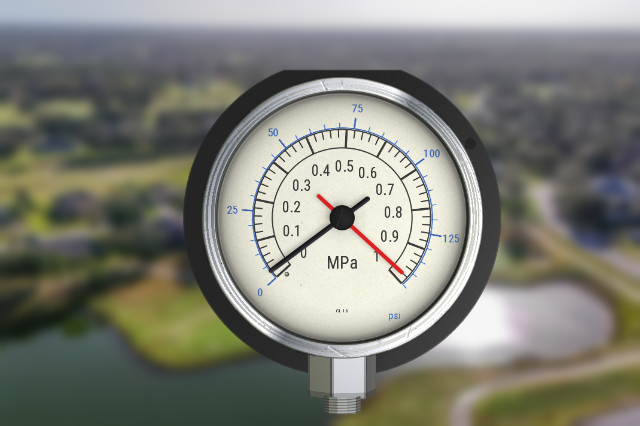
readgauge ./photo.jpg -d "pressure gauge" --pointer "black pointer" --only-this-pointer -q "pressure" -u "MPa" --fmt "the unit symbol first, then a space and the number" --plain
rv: MPa 0.02
